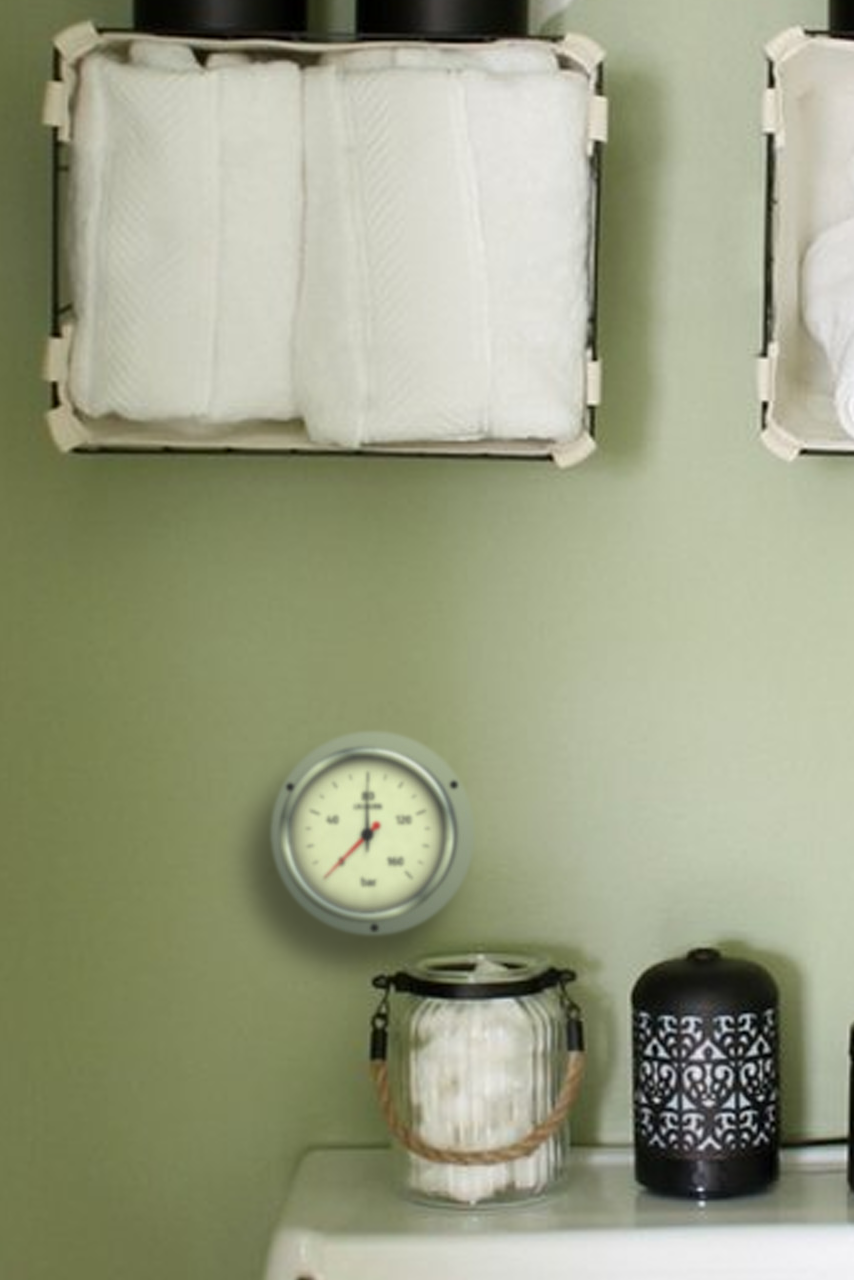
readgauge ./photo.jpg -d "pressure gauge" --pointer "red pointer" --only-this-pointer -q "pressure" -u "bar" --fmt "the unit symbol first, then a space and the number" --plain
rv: bar 0
